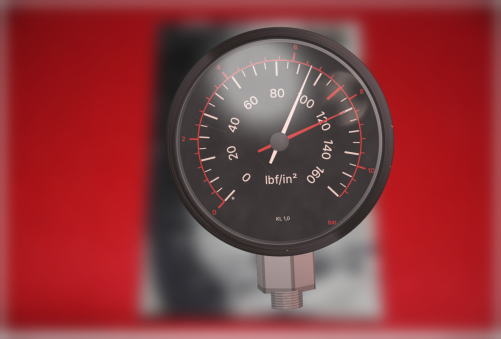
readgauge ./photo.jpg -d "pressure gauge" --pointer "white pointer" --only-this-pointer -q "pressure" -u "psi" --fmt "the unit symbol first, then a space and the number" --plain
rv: psi 95
